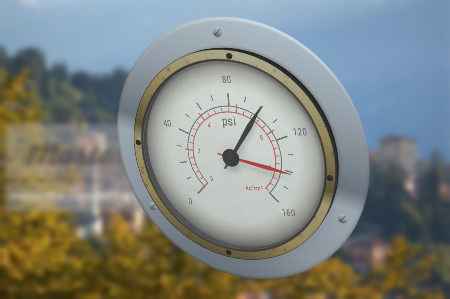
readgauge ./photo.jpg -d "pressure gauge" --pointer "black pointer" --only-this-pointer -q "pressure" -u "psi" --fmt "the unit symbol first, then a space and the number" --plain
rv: psi 100
